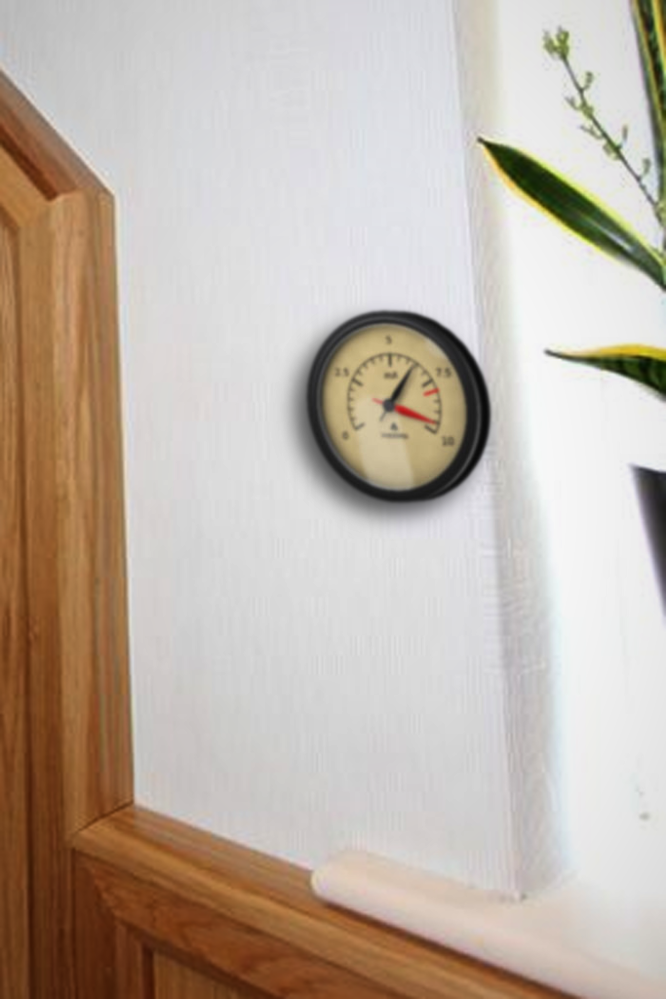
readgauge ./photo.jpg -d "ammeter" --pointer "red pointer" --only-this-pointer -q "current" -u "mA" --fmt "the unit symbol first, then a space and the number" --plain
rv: mA 9.5
